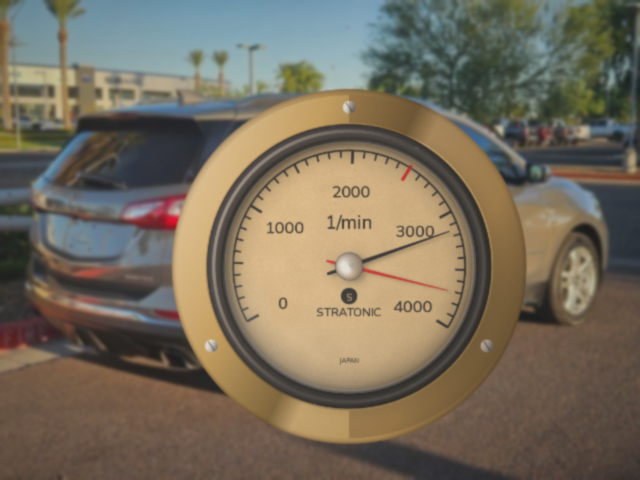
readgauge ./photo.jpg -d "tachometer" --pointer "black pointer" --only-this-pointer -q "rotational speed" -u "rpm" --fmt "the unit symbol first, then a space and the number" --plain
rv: rpm 3150
